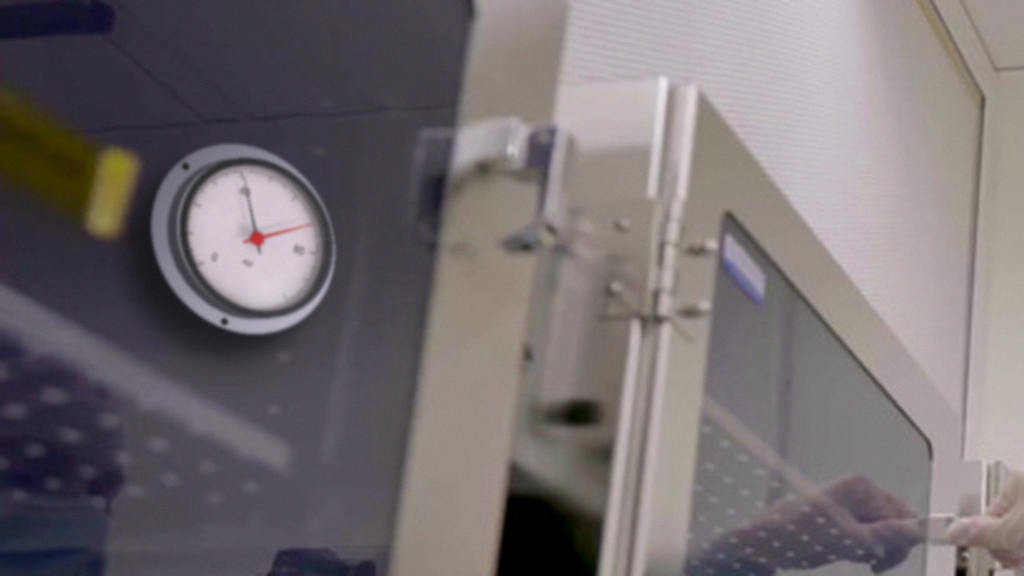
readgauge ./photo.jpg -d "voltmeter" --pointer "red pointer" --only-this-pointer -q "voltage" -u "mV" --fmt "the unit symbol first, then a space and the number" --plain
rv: mV 70
